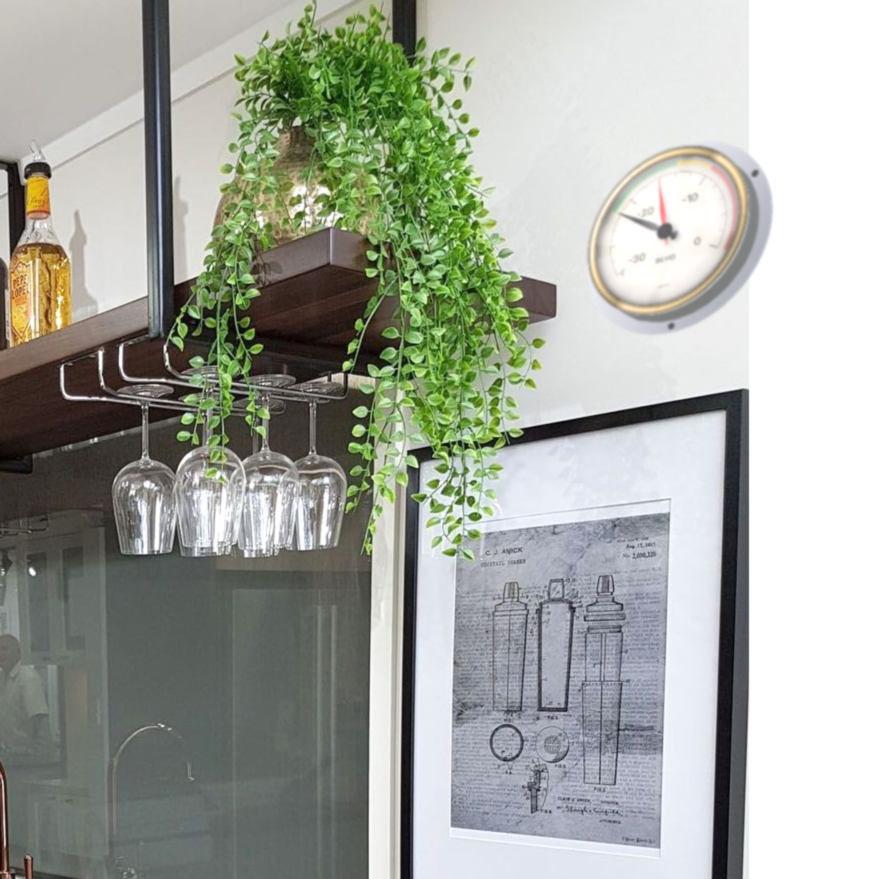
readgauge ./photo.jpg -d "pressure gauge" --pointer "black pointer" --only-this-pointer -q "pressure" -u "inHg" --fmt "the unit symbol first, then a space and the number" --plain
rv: inHg -22
